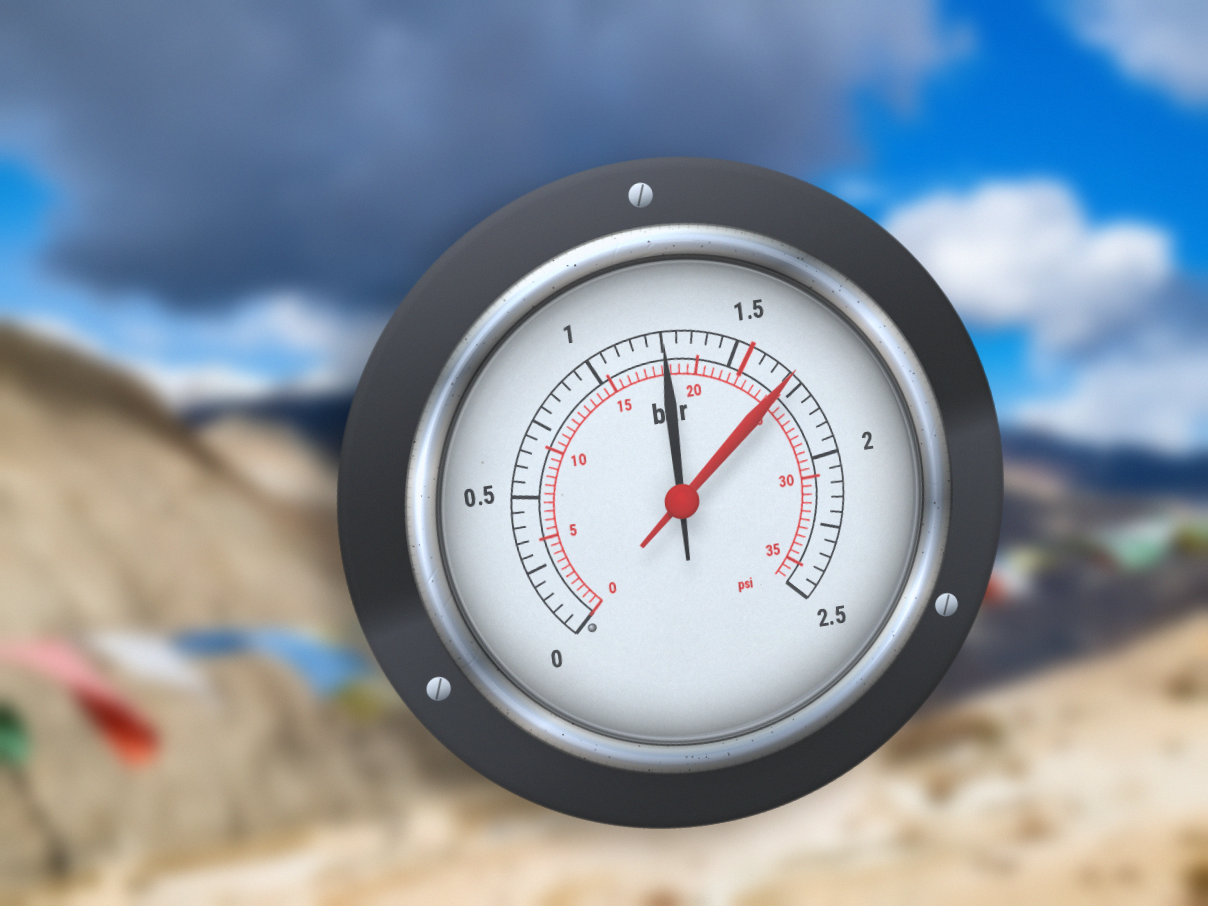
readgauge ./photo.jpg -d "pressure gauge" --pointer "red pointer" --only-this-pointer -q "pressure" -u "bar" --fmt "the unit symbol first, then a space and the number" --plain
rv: bar 1.7
